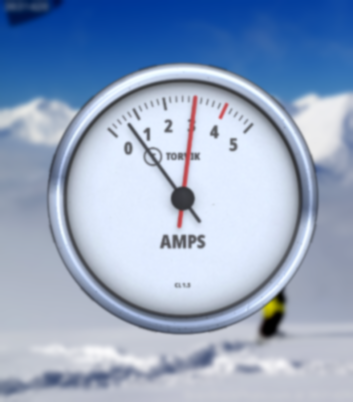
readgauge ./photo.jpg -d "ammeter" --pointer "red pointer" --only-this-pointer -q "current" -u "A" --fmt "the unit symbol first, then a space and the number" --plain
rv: A 3
